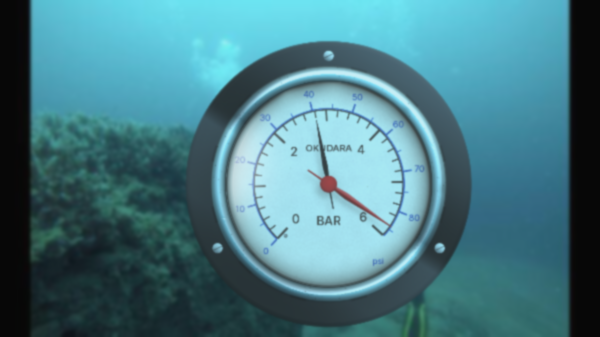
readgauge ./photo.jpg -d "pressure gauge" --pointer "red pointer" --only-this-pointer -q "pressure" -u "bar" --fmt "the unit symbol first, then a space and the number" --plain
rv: bar 5.8
